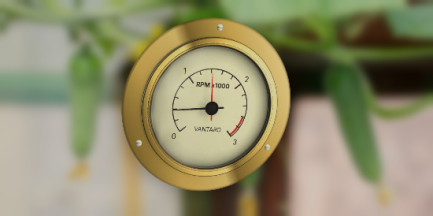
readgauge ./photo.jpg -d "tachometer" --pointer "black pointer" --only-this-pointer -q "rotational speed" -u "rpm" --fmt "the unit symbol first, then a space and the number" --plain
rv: rpm 400
